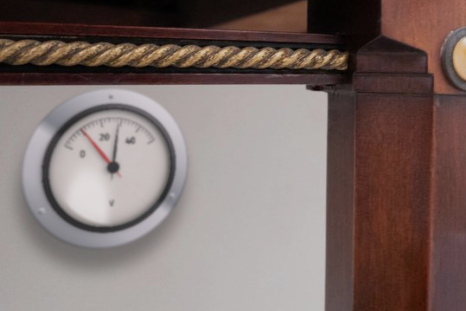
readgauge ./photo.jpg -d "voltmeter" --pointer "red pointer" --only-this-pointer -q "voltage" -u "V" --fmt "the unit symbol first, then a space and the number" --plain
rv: V 10
